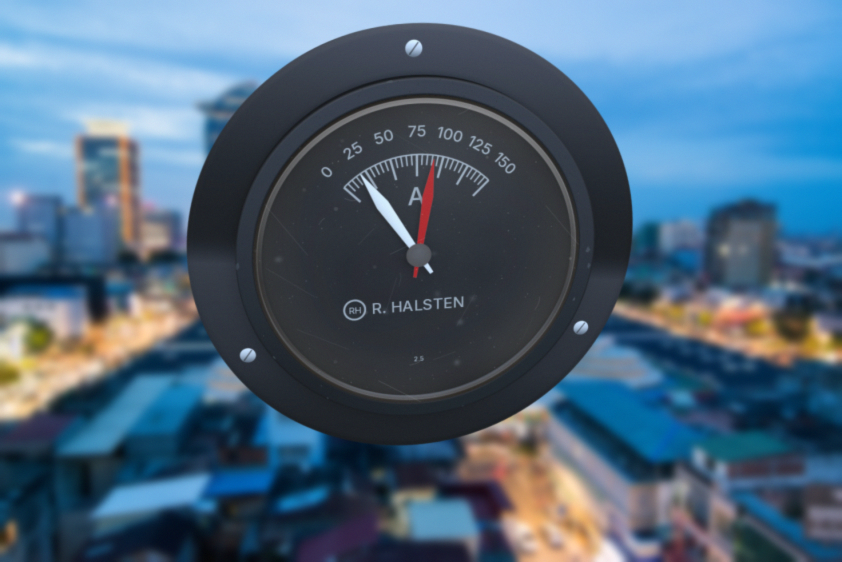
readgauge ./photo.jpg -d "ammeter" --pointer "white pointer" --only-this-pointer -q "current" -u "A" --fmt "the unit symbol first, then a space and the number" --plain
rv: A 20
